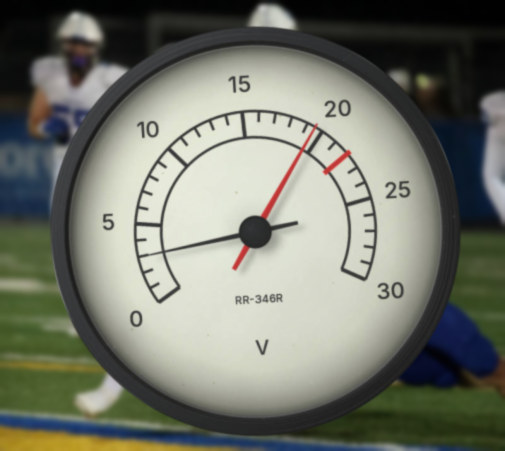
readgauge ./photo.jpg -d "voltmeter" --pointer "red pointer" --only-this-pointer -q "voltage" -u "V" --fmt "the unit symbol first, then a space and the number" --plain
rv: V 19.5
